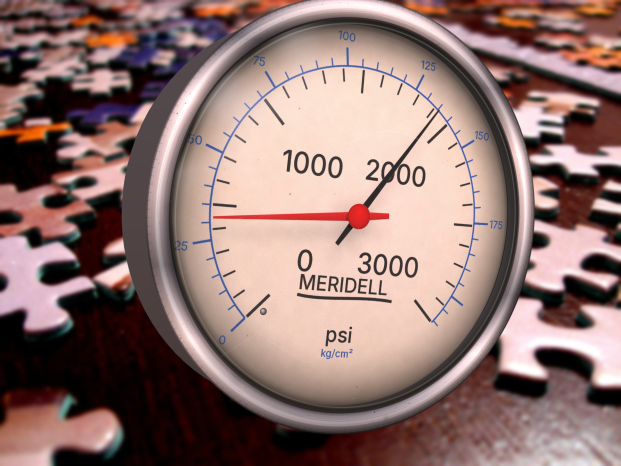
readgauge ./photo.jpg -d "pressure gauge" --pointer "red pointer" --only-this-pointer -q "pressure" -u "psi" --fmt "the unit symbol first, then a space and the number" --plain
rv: psi 450
